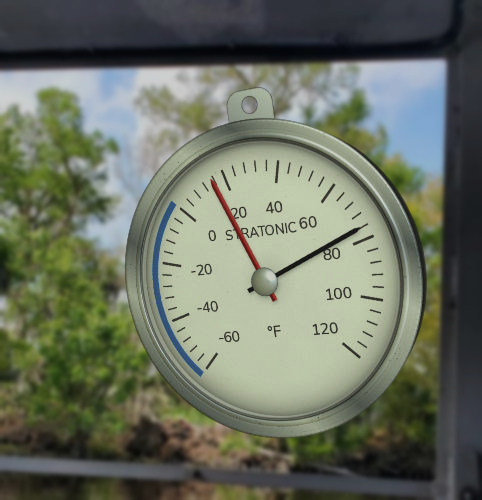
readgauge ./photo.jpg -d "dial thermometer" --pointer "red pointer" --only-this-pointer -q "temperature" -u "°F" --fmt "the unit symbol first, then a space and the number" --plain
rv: °F 16
